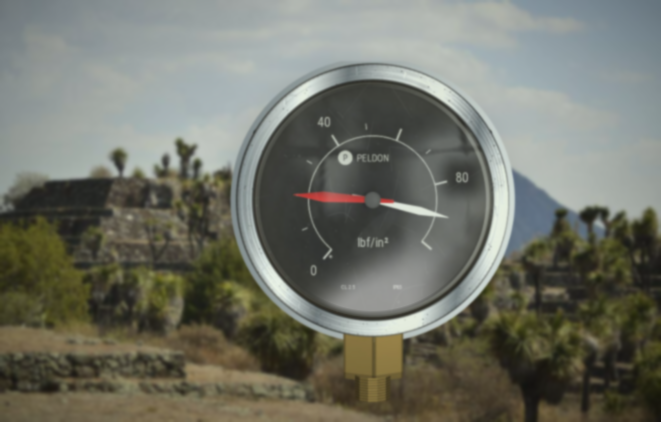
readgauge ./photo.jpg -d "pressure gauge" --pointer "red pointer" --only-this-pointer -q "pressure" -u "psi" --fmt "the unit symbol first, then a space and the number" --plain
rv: psi 20
